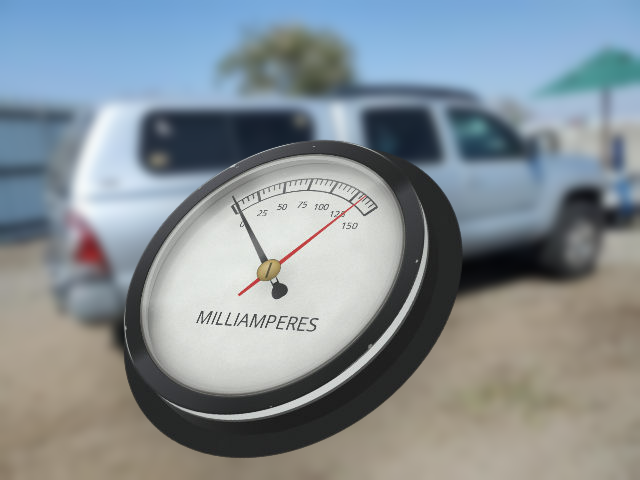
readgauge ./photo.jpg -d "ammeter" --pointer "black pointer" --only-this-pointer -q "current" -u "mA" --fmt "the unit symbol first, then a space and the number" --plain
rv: mA 5
